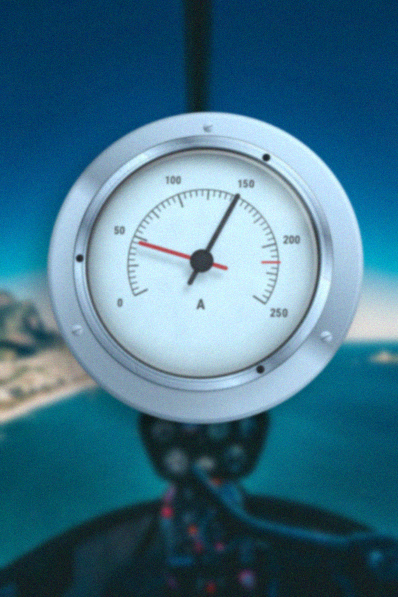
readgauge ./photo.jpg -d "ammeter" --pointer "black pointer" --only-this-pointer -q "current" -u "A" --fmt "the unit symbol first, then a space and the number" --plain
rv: A 150
